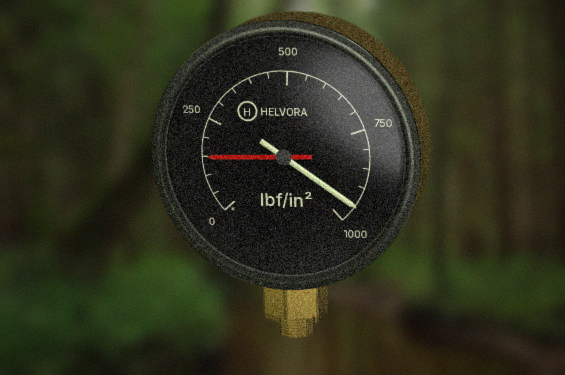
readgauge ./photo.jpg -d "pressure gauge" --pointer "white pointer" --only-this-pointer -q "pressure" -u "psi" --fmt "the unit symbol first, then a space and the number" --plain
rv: psi 950
